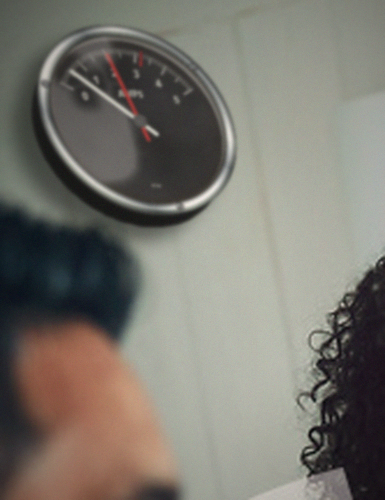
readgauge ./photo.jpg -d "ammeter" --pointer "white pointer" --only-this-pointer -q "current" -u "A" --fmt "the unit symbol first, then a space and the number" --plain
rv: A 0.5
